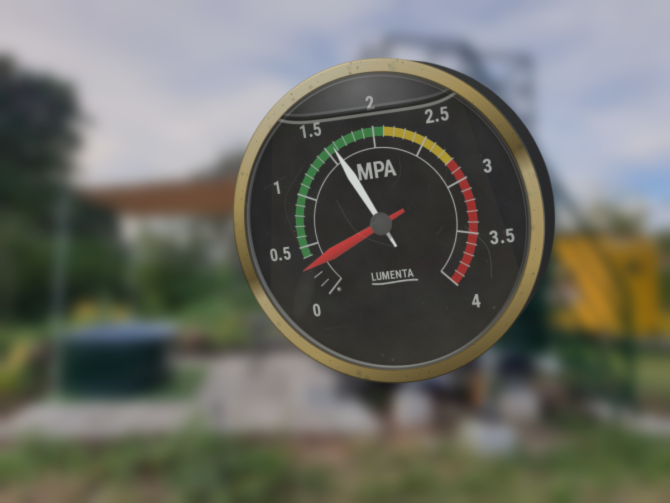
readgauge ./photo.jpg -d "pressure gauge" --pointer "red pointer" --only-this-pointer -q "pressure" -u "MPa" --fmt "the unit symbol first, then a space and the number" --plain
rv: MPa 0.3
